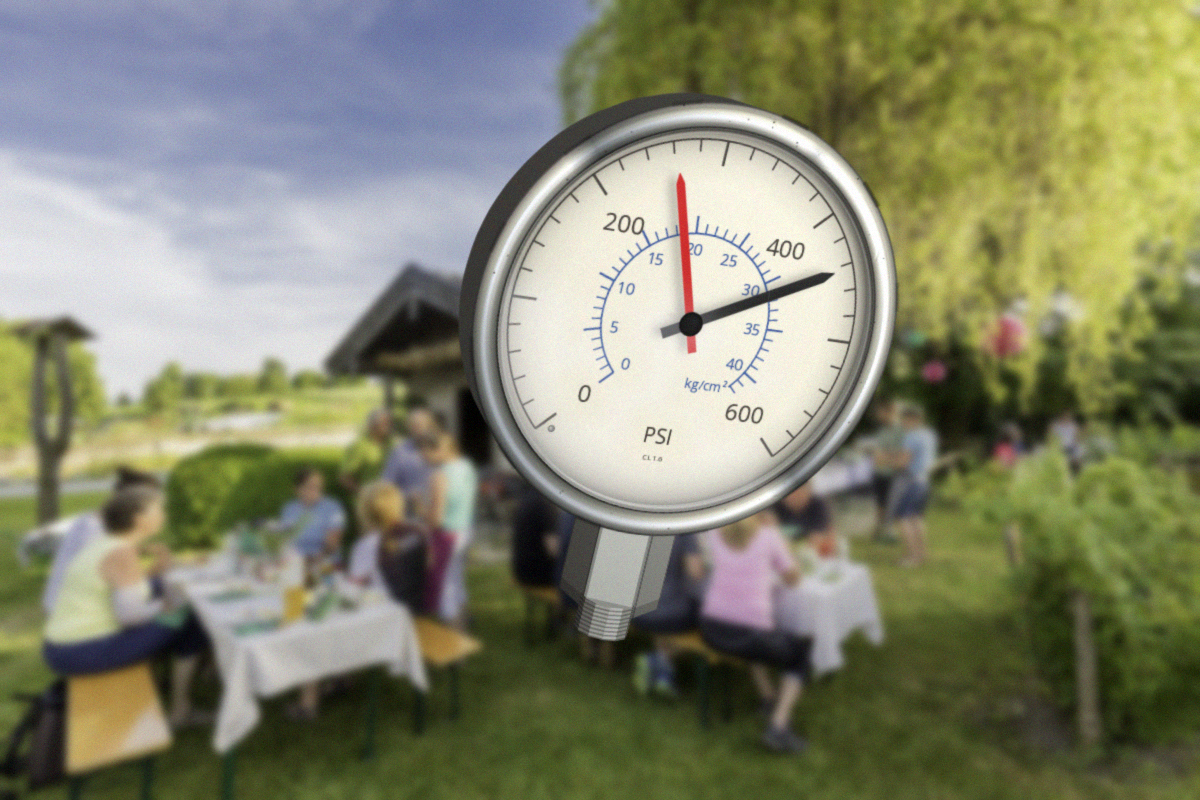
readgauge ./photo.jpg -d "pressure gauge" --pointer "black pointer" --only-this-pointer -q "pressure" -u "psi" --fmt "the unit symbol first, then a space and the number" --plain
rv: psi 440
